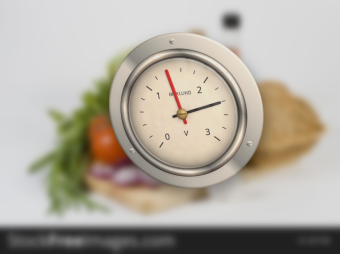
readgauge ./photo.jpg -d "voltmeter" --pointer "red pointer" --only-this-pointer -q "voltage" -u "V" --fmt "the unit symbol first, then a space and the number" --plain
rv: V 1.4
